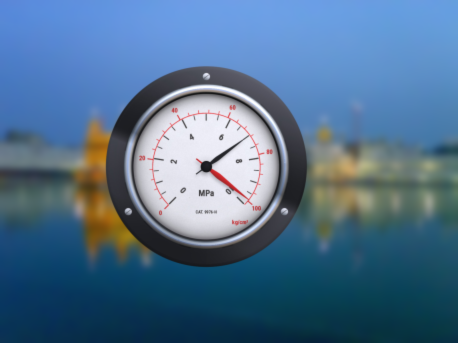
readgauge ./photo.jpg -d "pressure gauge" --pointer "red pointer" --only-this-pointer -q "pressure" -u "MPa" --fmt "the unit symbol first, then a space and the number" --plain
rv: MPa 9.75
